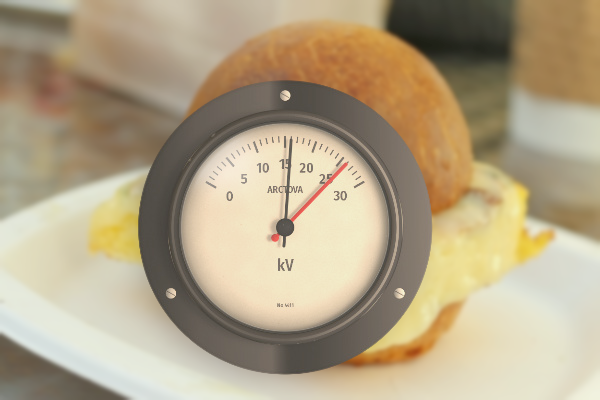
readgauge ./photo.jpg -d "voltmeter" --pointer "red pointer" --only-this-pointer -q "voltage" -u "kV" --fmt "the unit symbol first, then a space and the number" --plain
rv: kV 26
